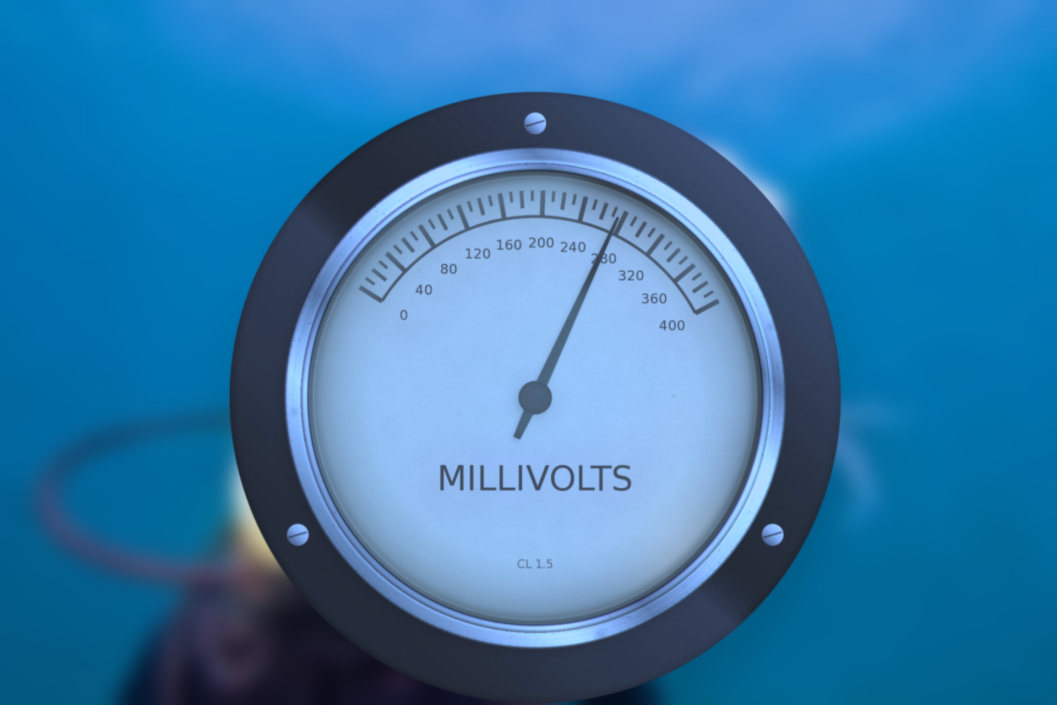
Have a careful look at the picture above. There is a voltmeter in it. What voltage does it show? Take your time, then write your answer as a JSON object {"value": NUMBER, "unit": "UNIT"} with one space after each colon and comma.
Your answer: {"value": 275, "unit": "mV"}
